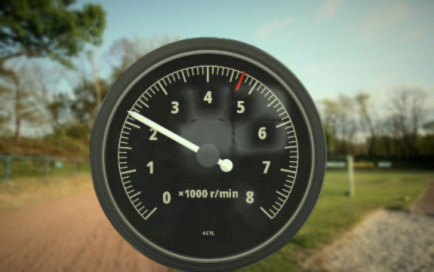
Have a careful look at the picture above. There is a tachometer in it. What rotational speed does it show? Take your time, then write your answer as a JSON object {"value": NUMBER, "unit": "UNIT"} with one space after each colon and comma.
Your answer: {"value": 2200, "unit": "rpm"}
